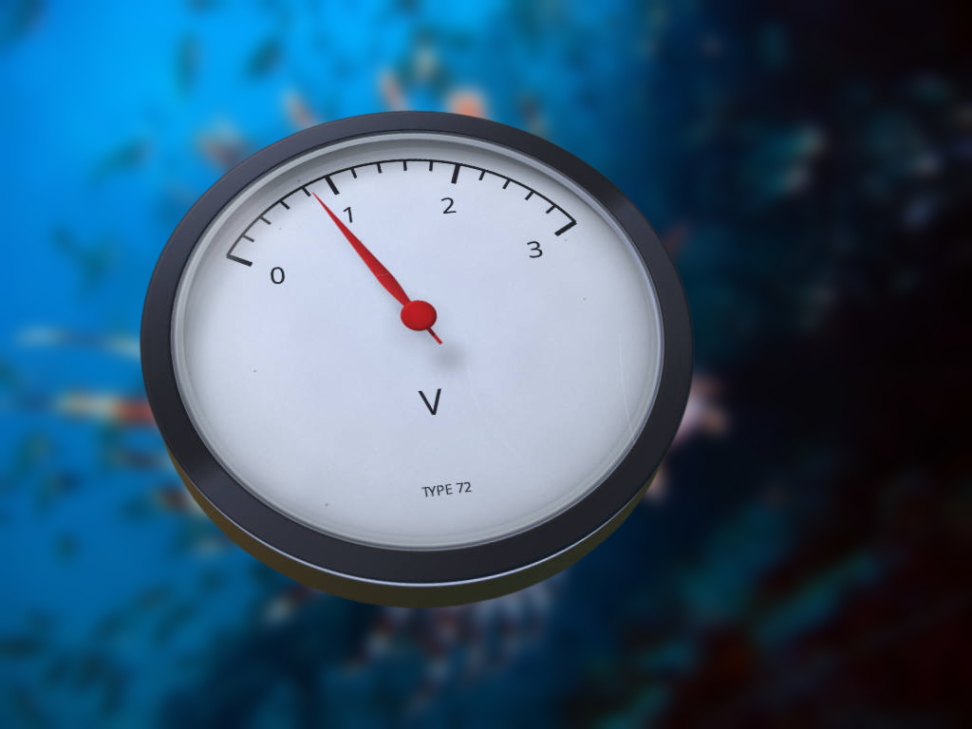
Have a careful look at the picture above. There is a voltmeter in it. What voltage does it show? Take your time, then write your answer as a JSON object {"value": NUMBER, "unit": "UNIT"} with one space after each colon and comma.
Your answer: {"value": 0.8, "unit": "V"}
